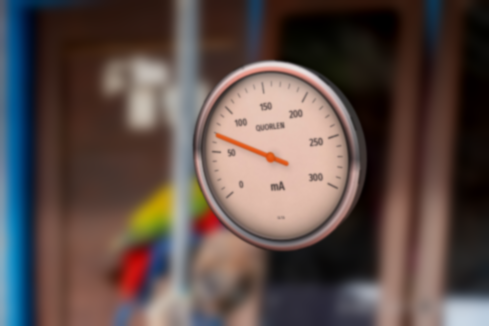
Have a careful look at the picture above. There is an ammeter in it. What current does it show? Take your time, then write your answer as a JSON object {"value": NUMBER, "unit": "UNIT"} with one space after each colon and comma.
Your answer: {"value": 70, "unit": "mA"}
